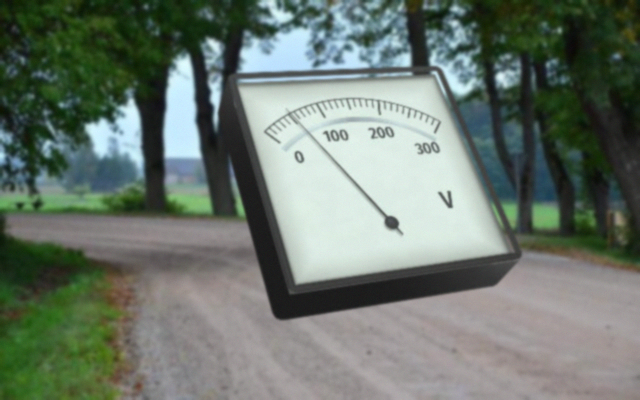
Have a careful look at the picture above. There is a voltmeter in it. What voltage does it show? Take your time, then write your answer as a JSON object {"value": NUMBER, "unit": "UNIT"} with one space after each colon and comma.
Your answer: {"value": 50, "unit": "V"}
